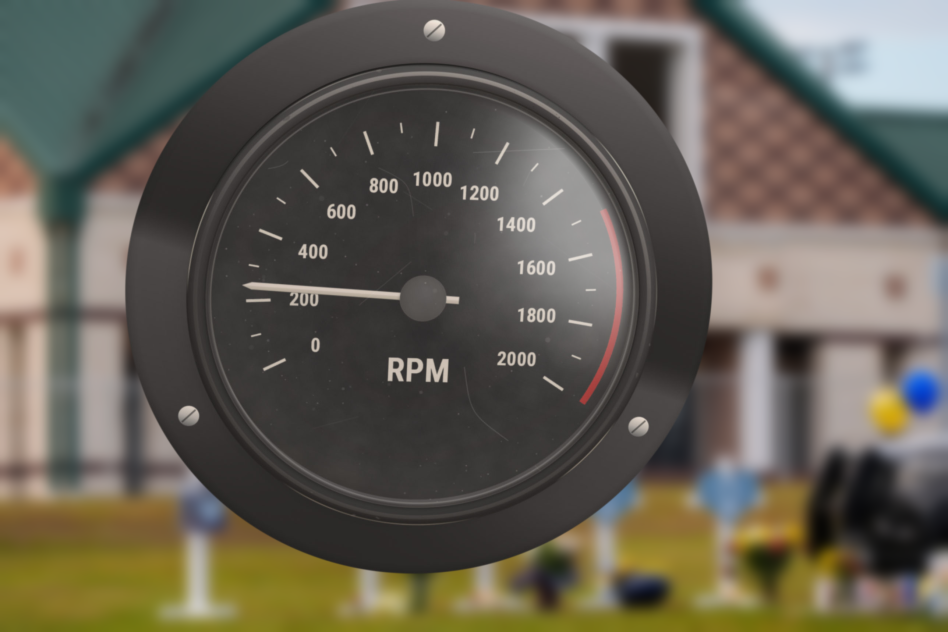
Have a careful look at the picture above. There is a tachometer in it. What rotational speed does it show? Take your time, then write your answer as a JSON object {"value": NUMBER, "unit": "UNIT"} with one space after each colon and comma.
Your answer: {"value": 250, "unit": "rpm"}
